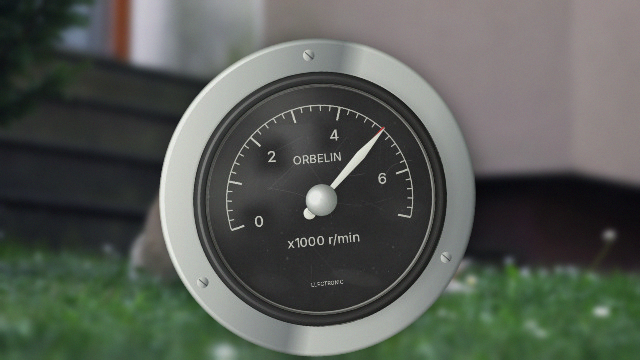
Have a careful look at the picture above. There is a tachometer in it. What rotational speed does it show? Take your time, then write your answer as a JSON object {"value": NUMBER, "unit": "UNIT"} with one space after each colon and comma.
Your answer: {"value": 5000, "unit": "rpm"}
